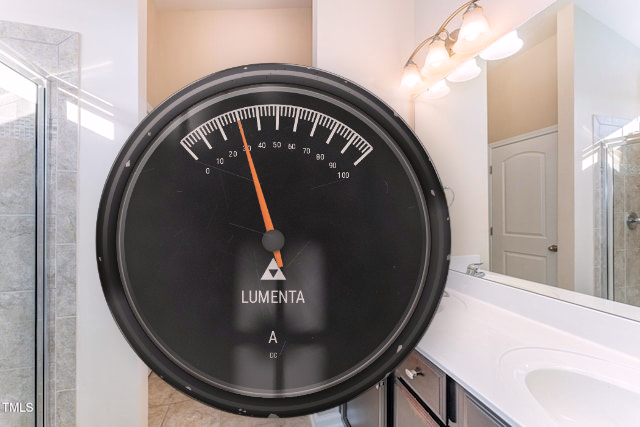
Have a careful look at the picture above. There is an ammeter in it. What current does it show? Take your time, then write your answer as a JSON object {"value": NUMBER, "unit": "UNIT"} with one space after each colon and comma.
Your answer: {"value": 30, "unit": "A"}
